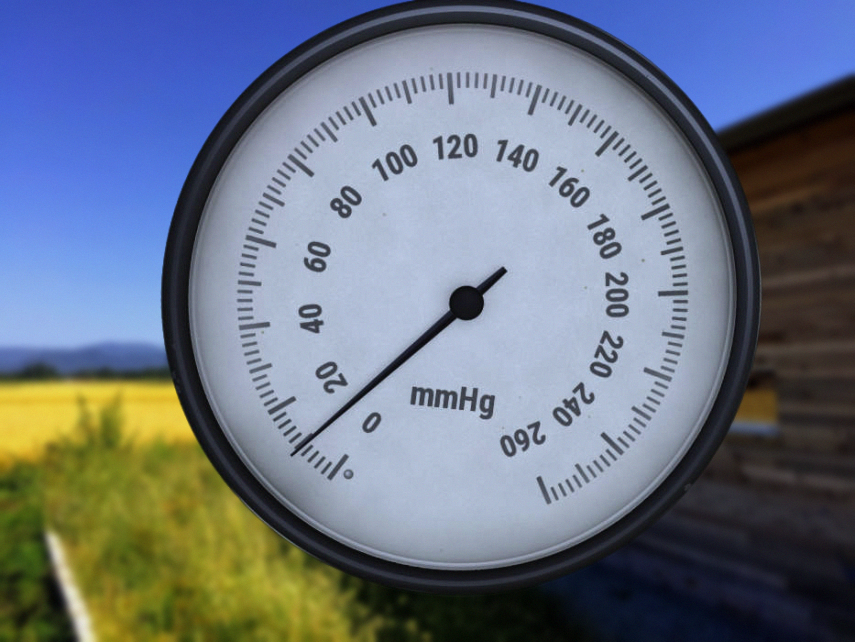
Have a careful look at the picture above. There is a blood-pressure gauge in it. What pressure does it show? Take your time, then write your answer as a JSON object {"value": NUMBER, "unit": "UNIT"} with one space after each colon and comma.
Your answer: {"value": 10, "unit": "mmHg"}
